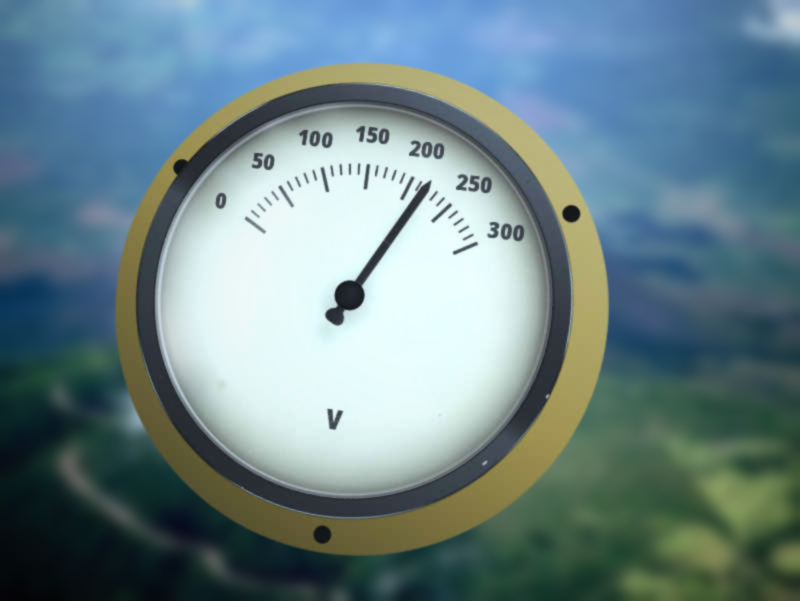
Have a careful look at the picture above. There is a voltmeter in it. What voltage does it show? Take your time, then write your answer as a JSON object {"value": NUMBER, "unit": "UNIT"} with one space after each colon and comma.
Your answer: {"value": 220, "unit": "V"}
